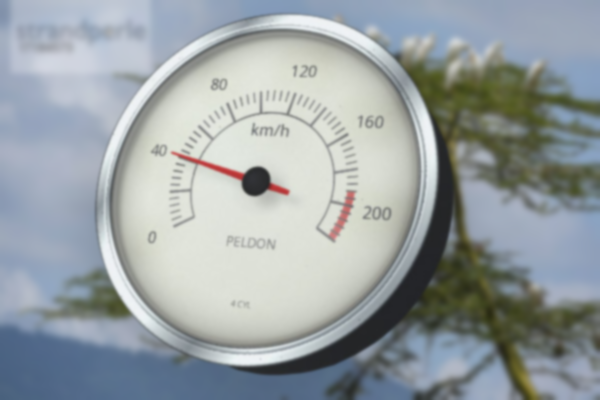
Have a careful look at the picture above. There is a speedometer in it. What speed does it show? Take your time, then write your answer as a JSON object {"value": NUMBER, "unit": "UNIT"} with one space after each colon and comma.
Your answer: {"value": 40, "unit": "km/h"}
